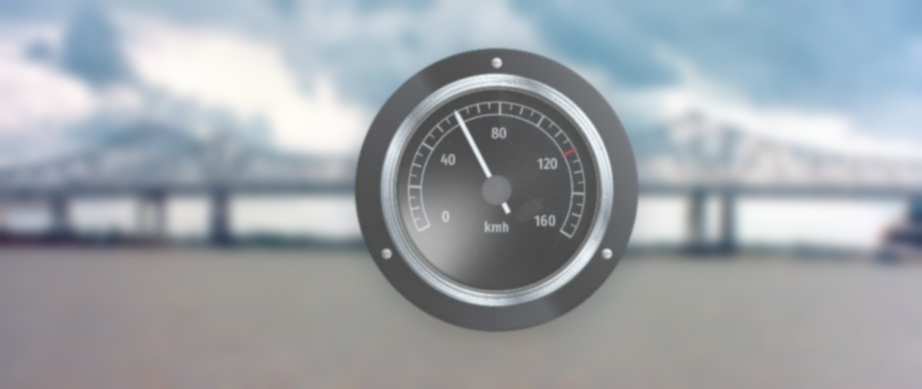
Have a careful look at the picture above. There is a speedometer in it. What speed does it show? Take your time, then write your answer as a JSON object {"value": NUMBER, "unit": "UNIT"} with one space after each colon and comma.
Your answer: {"value": 60, "unit": "km/h"}
